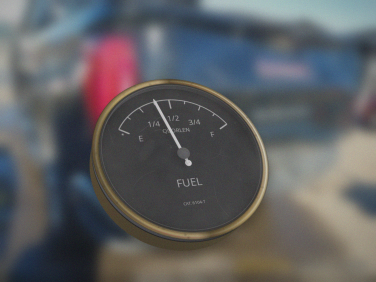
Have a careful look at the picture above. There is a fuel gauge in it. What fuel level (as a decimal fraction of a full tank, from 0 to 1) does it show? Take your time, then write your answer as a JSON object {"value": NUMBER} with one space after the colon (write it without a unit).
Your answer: {"value": 0.375}
